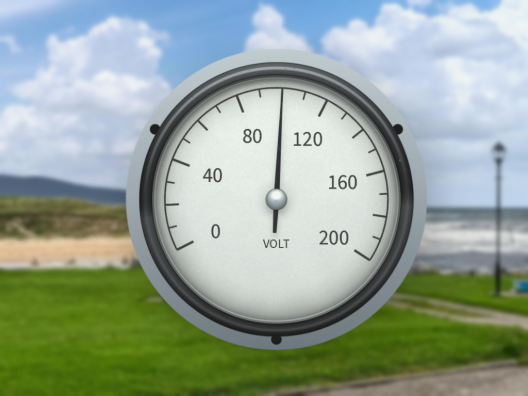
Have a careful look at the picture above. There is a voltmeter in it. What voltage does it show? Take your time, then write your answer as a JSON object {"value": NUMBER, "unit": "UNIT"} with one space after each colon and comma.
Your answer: {"value": 100, "unit": "V"}
